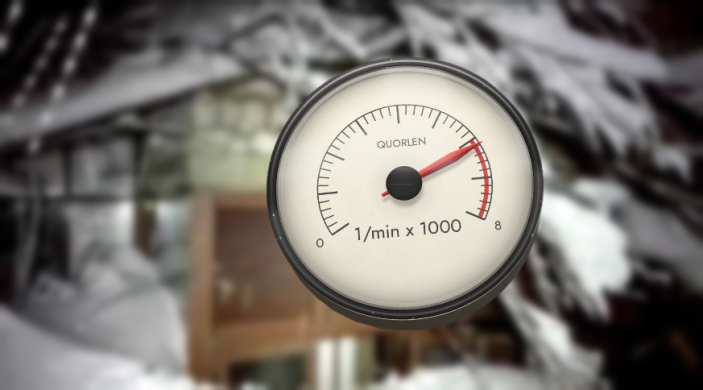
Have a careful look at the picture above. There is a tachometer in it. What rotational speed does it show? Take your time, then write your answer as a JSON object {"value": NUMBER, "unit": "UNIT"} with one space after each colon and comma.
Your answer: {"value": 6200, "unit": "rpm"}
